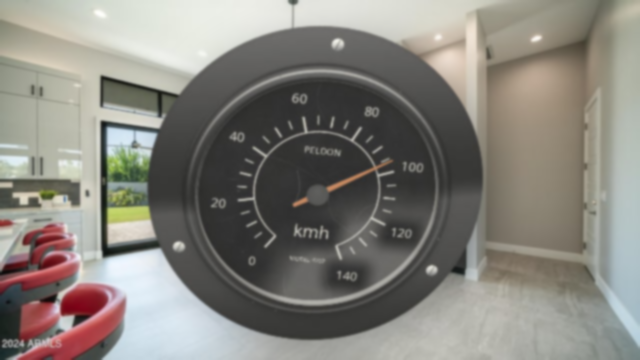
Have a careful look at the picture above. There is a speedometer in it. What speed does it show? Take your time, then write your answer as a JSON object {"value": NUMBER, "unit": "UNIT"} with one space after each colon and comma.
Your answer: {"value": 95, "unit": "km/h"}
